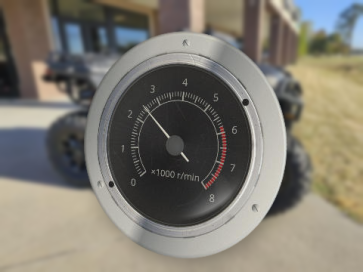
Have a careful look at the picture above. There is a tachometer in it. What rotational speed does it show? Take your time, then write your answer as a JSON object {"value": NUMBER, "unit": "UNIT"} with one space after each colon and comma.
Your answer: {"value": 2500, "unit": "rpm"}
